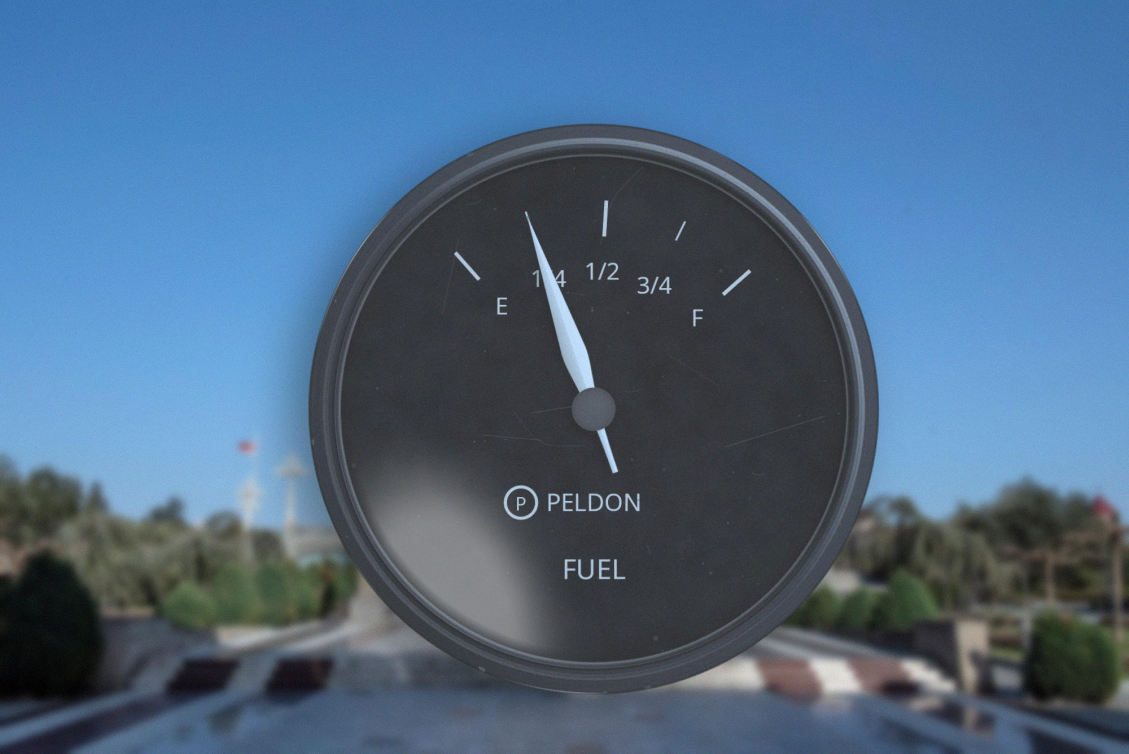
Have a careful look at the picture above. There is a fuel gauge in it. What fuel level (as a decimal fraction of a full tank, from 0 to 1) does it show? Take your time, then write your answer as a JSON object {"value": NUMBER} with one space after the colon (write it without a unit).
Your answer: {"value": 0.25}
